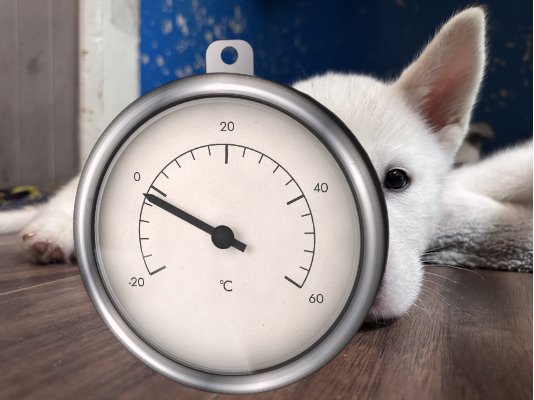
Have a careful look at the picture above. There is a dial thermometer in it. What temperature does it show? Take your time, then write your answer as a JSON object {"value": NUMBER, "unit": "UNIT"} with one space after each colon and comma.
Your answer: {"value": -2, "unit": "°C"}
